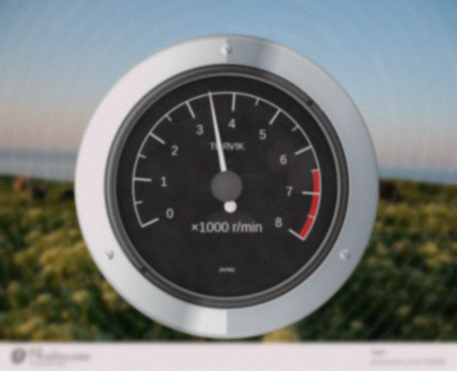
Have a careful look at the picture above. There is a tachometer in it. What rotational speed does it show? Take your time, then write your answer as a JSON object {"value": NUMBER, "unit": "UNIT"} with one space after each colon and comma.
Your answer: {"value": 3500, "unit": "rpm"}
